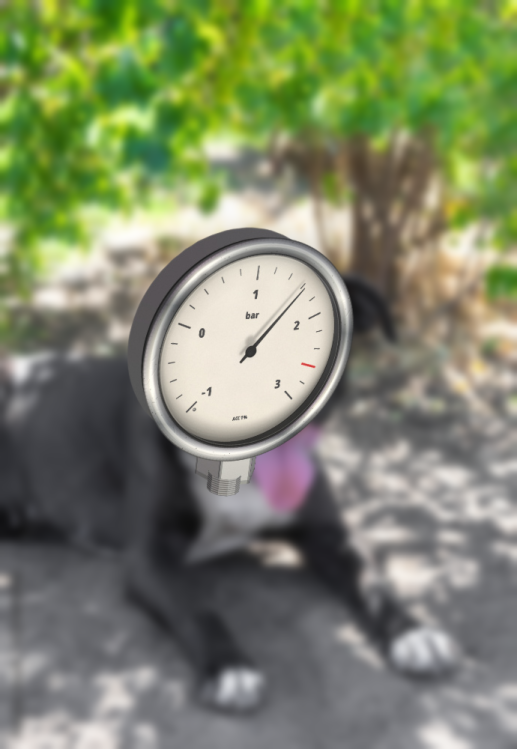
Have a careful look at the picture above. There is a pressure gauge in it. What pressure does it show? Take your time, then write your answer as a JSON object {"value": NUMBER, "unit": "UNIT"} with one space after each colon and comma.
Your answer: {"value": 1.6, "unit": "bar"}
